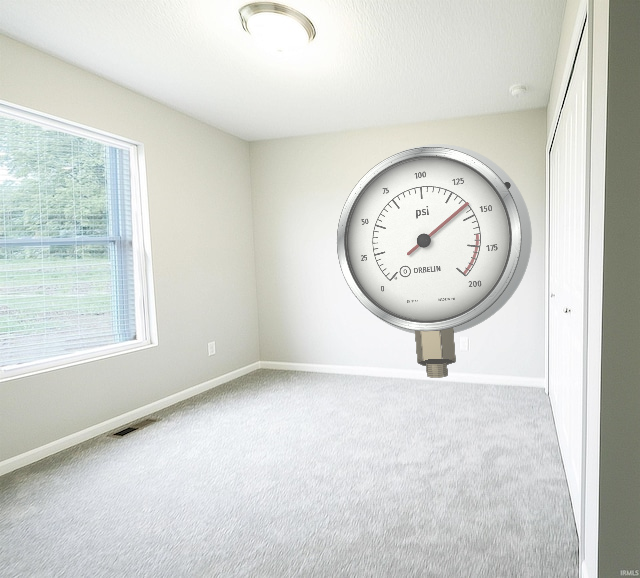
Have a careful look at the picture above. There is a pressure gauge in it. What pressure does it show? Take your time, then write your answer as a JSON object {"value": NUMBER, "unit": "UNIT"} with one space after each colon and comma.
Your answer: {"value": 140, "unit": "psi"}
